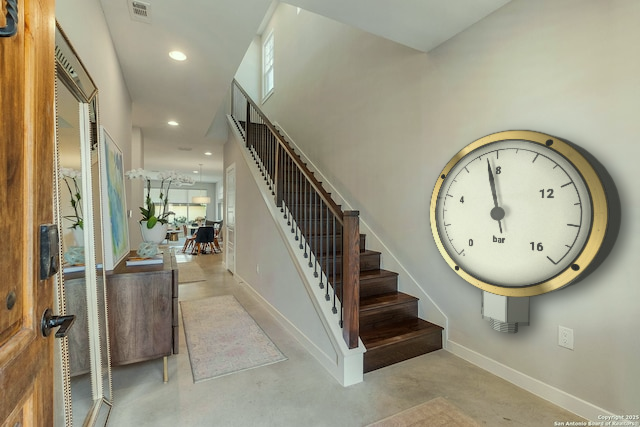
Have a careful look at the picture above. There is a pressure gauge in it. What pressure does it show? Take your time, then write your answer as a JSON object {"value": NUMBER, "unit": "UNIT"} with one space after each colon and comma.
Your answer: {"value": 7.5, "unit": "bar"}
